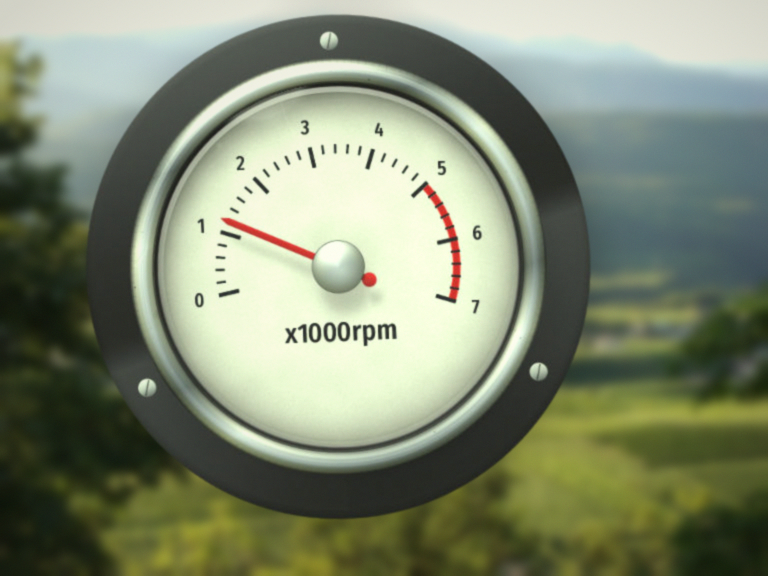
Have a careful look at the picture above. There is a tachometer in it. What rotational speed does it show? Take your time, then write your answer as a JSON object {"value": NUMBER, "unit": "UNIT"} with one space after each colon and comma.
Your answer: {"value": 1200, "unit": "rpm"}
